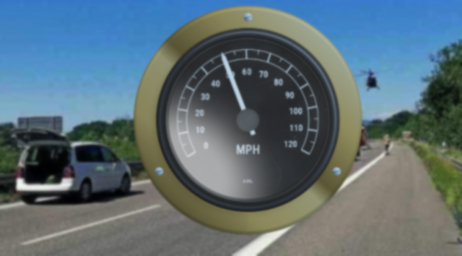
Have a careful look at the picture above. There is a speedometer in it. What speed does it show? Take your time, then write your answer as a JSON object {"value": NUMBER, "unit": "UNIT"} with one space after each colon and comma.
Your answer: {"value": 50, "unit": "mph"}
